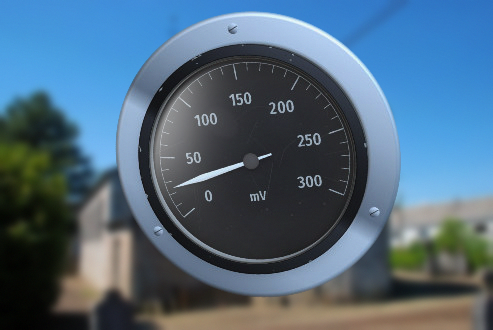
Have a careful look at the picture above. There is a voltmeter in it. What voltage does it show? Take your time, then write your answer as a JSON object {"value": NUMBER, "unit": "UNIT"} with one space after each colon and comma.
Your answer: {"value": 25, "unit": "mV"}
